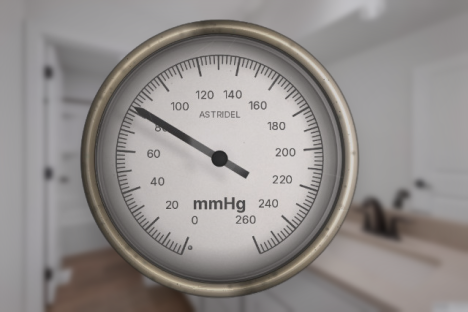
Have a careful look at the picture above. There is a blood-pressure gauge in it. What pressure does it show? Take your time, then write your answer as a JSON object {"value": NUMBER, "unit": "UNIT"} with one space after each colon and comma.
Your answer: {"value": 82, "unit": "mmHg"}
